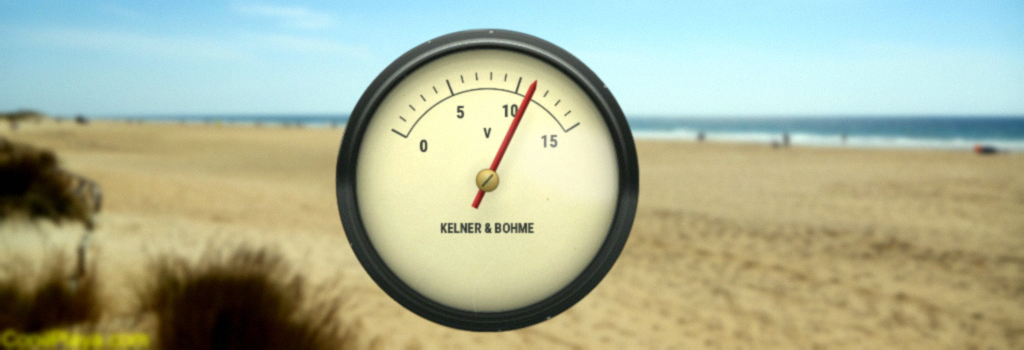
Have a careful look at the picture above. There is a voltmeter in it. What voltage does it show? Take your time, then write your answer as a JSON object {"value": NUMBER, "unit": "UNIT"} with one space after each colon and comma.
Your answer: {"value": 11, "unit": "V"}
